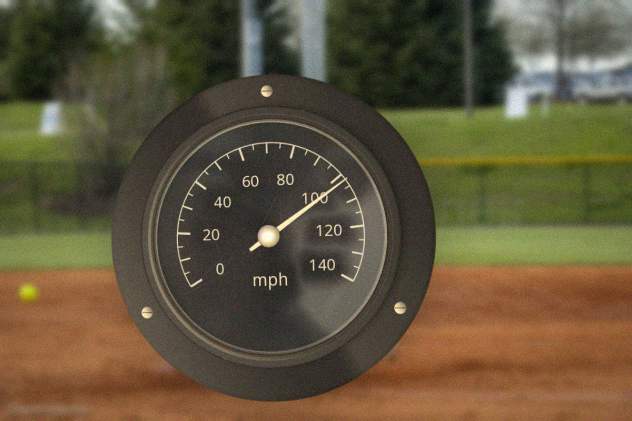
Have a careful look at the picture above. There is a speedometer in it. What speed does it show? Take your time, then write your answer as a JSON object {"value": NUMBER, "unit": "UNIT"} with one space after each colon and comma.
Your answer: {"value": 102.5, "unit": "mph"}
